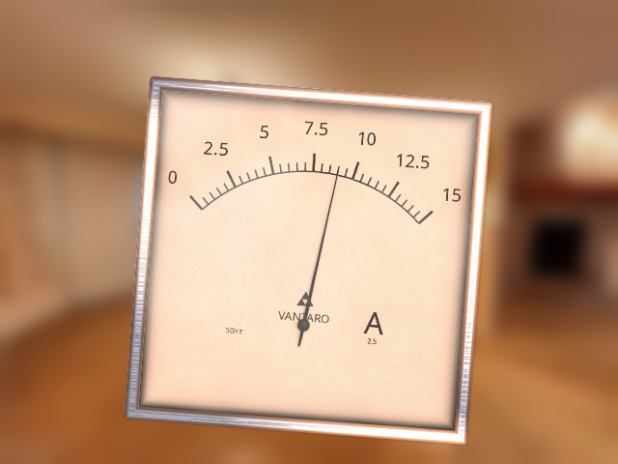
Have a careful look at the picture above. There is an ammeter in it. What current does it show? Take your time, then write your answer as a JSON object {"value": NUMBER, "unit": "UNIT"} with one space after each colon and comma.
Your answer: {"value": 9, "unit": "A"}
